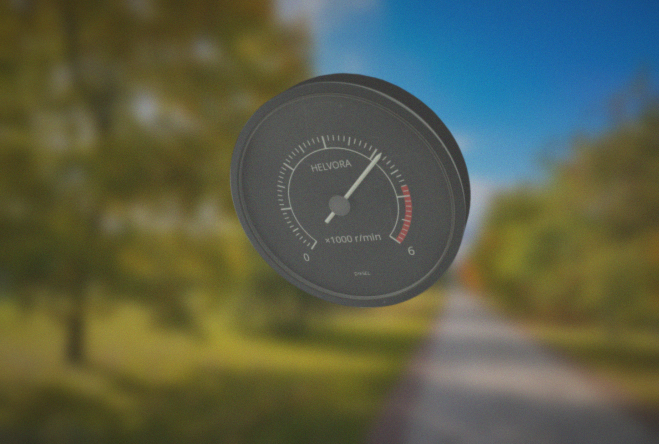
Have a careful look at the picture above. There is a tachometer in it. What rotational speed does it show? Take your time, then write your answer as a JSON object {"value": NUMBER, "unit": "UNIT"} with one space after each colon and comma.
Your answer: {"value": 4100, "unit": "rpm"}
